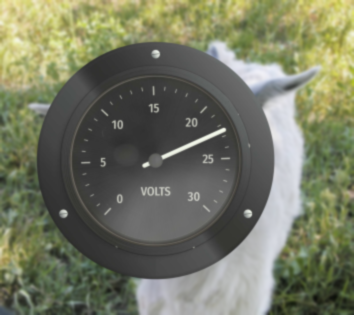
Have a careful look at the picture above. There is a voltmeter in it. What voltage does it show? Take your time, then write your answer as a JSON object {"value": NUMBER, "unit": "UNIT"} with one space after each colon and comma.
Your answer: {"value": 22.5, "unit": "V"}
